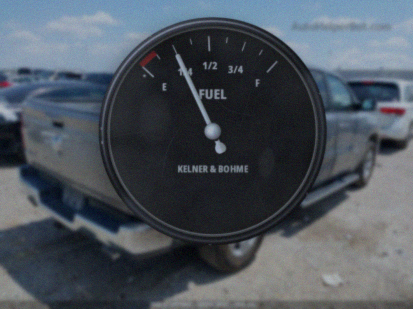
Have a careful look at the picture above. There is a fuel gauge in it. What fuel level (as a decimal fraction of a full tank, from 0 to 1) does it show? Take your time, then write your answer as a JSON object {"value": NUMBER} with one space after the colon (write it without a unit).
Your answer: {"value": 0.25}
